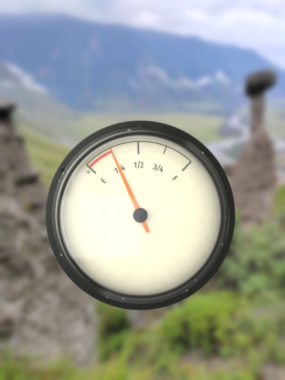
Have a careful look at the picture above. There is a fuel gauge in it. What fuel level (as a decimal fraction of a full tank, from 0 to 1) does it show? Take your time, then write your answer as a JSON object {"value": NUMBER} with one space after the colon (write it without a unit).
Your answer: {"value": 0.25}
